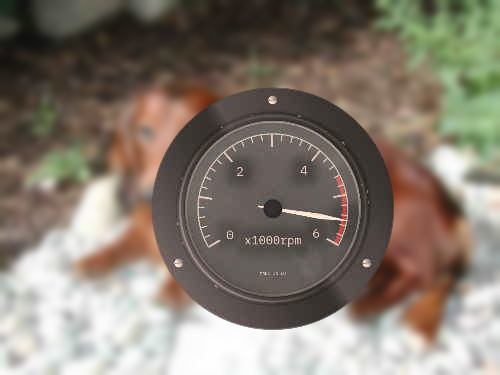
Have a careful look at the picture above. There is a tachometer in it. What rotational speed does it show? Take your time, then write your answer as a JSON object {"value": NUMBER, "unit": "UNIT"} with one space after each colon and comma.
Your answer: {"value": 5500, "unit": "rpm"}
